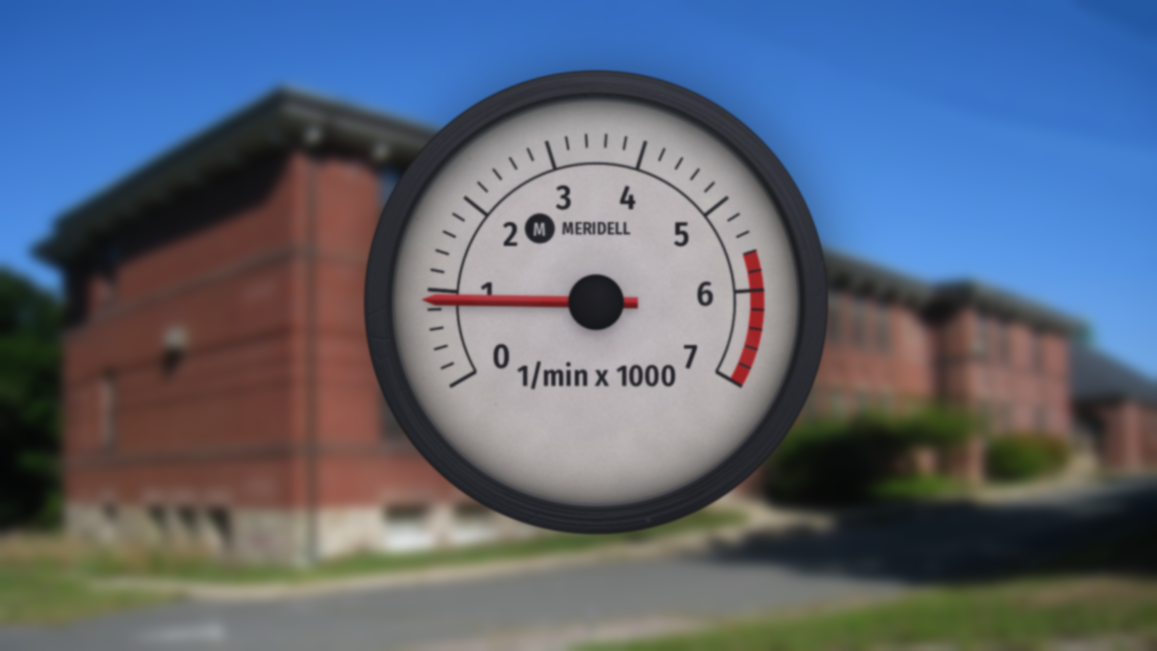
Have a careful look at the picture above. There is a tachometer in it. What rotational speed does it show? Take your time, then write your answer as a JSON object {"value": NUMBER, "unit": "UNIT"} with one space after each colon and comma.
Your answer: {"value": 900, "unit": "rpm"}
